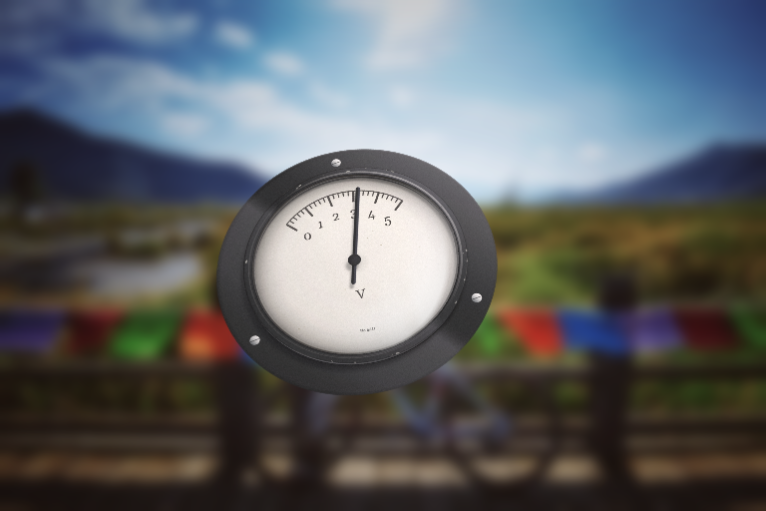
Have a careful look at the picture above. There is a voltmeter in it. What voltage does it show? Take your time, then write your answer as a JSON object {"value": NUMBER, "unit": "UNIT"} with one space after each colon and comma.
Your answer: {"value": 3.2, "unit": "V"}
